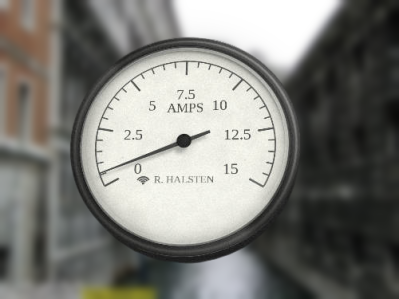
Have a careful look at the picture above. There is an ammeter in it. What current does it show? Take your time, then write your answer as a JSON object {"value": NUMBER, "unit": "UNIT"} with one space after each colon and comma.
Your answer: {"value": 0.5, "unit": "A"}
